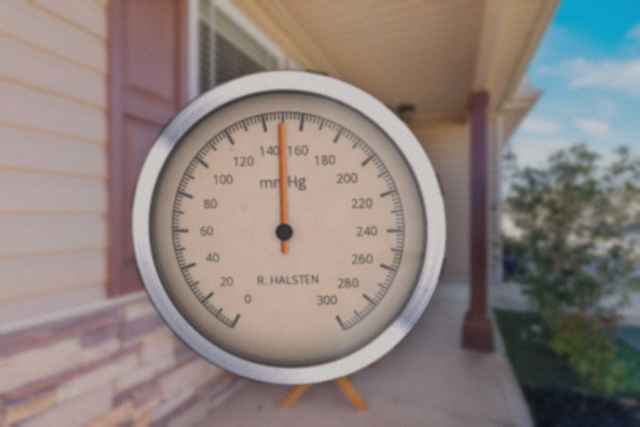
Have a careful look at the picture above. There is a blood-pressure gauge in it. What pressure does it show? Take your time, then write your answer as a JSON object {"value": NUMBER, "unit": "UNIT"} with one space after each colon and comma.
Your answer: {"value": 150, "unit": "mmHg"}
